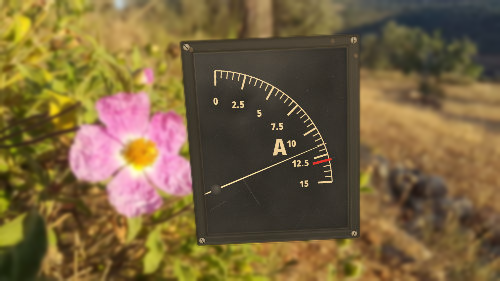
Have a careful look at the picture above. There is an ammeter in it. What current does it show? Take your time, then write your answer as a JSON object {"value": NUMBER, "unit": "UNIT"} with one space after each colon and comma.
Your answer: {"value": 11.5, "unit": "A"}
